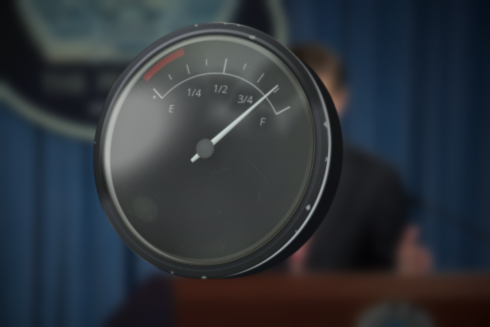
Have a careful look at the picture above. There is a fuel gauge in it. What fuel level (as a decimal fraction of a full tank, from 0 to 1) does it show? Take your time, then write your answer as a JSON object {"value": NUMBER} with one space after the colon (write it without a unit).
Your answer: {"value": 0.875}
